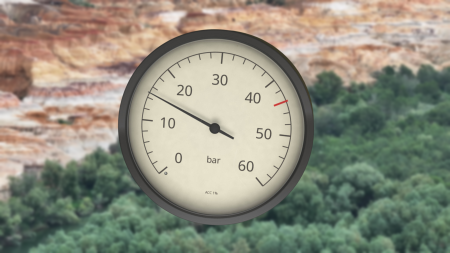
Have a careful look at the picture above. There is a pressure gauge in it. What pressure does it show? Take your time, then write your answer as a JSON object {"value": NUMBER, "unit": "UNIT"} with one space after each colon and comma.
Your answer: {"value": 15, "unit": "bar"}
